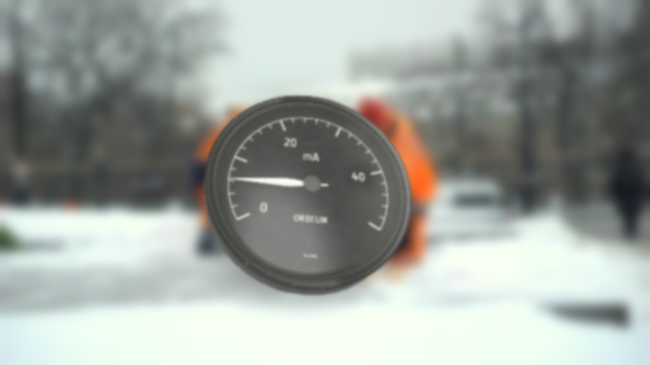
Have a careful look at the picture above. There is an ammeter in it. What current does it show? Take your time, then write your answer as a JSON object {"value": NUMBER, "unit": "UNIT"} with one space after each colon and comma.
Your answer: {"value": 6, "unit": "mA"}
